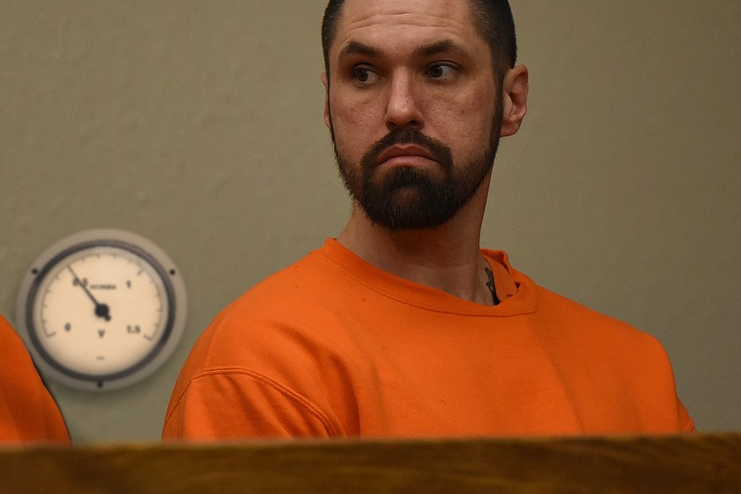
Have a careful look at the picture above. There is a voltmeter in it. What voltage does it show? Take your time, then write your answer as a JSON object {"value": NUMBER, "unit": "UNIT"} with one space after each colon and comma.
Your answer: {"value": 0.5, "unit": "V"}
